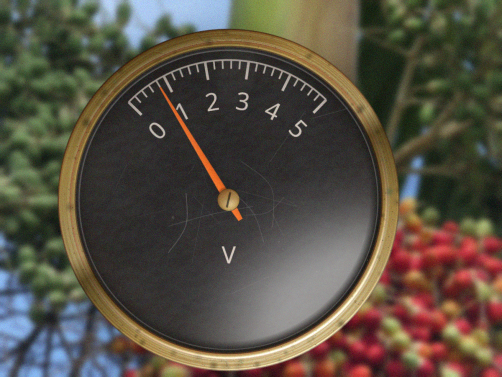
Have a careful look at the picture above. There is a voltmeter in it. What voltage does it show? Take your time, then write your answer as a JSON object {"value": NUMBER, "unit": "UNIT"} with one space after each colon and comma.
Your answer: {"value": 0.8, "unit": "V"}
